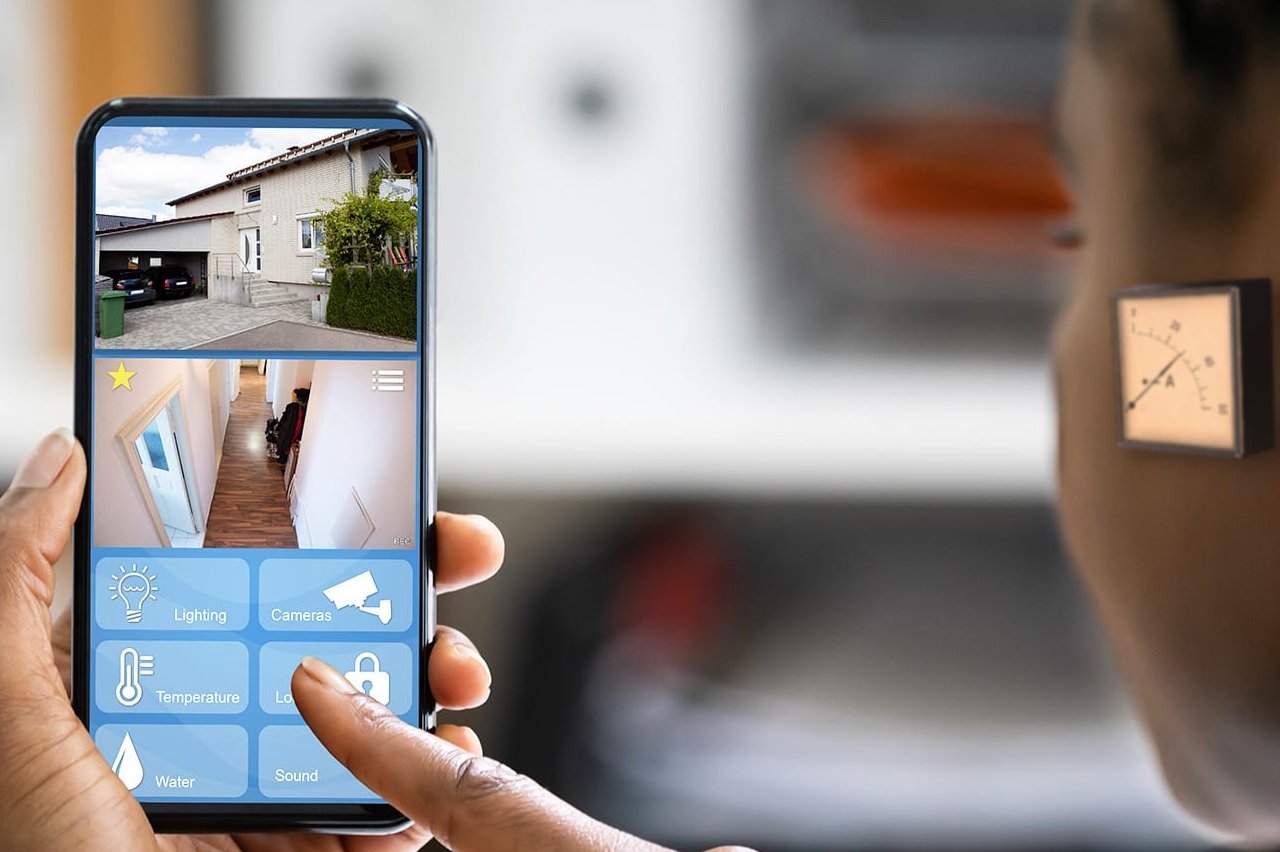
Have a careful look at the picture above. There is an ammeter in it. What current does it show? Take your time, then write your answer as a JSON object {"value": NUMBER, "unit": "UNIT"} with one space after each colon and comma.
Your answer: {"value": 30, "unit": "A"}
